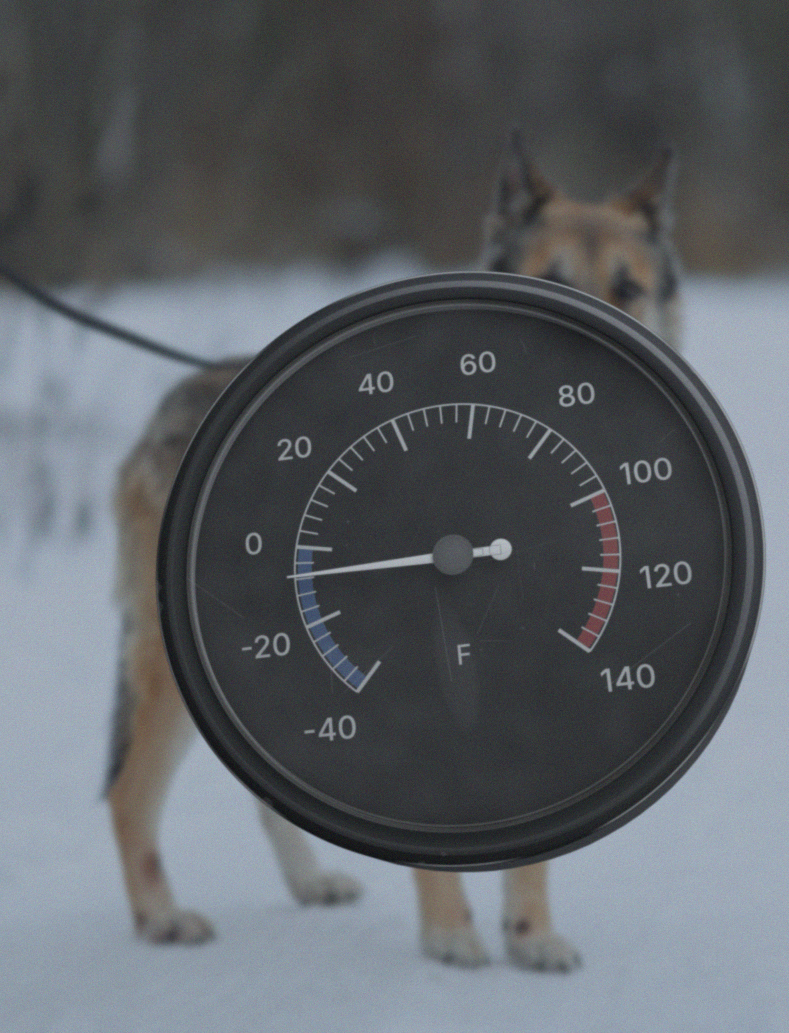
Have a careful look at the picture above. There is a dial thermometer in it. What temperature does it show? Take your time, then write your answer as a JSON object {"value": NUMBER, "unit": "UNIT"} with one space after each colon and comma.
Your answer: {"value": -8, "unit": "°F"}
